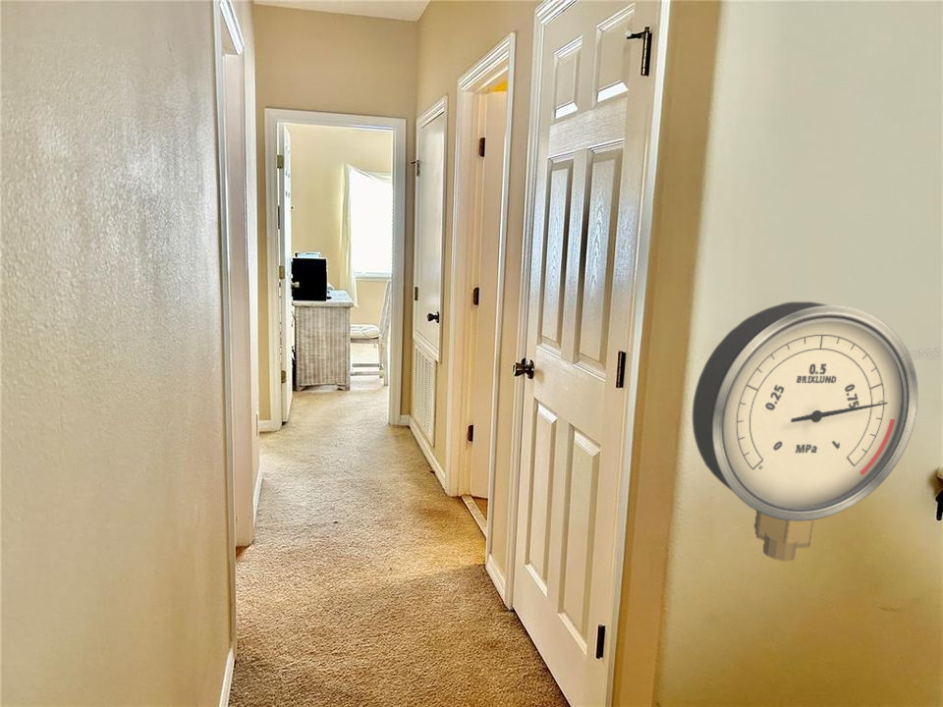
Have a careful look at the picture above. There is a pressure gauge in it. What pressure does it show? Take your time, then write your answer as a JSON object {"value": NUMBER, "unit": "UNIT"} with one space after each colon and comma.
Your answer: {"value": 0.8, "unit": "MPa"}
